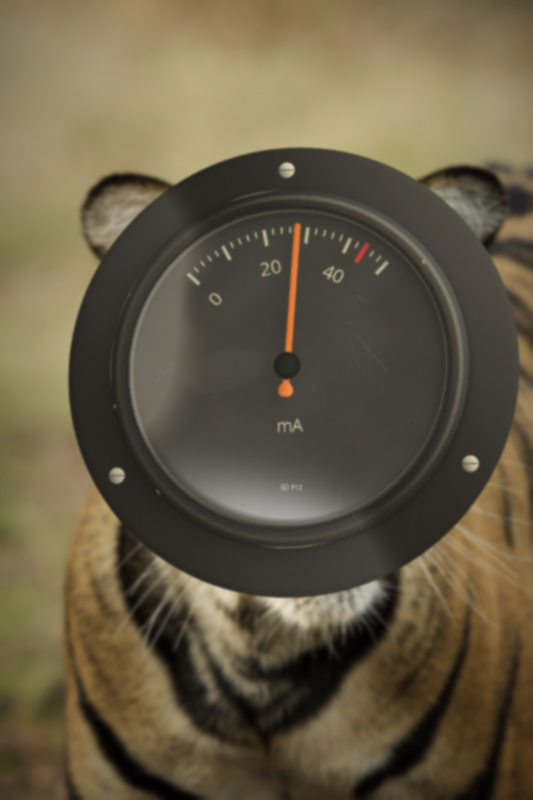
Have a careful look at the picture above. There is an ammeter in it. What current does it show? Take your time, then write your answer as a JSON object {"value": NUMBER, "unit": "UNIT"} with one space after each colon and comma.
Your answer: {"value": 28, "unit": "mA"}
